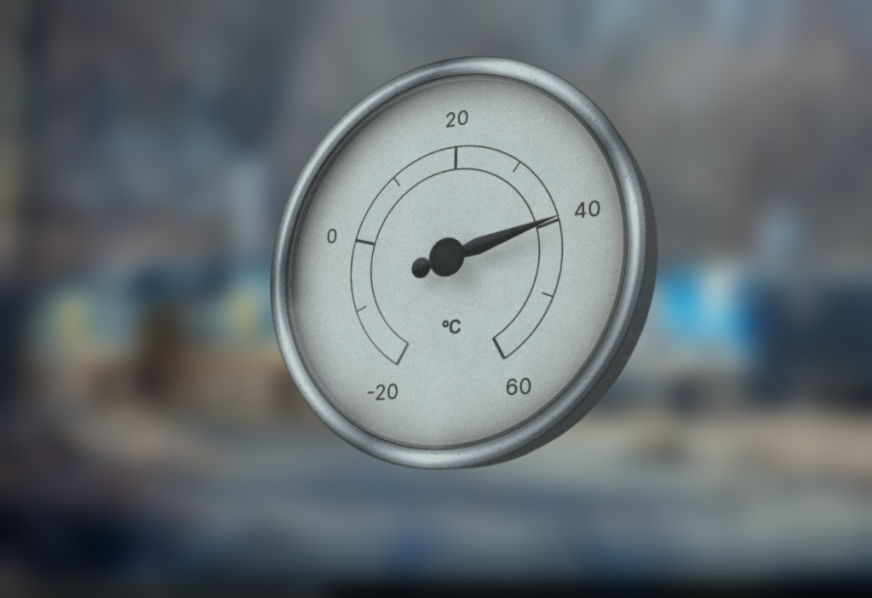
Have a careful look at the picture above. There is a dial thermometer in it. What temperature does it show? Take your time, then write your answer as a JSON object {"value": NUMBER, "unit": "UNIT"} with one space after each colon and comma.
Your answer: {"value": 40, "unit": "°C"}
